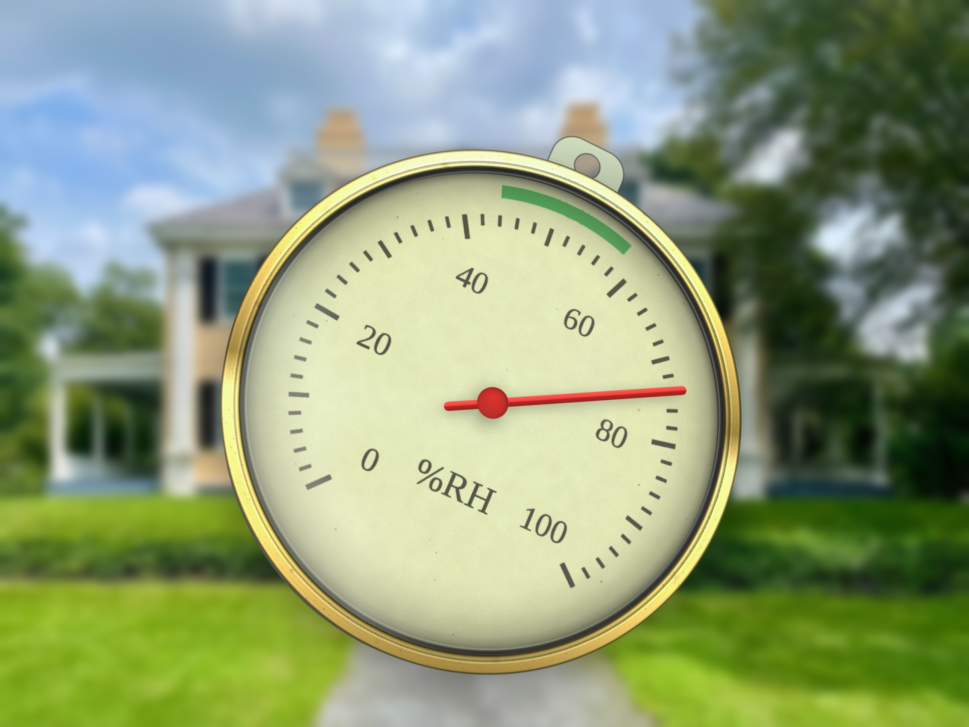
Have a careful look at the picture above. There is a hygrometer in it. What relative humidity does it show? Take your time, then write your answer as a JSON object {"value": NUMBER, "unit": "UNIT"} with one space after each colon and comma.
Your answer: {"value": 74, "unit": "%"}
